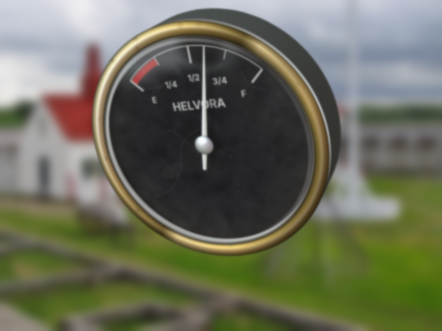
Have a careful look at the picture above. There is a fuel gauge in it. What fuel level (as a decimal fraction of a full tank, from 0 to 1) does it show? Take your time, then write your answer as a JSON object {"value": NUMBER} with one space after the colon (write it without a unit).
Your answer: {"value": 0.625}
